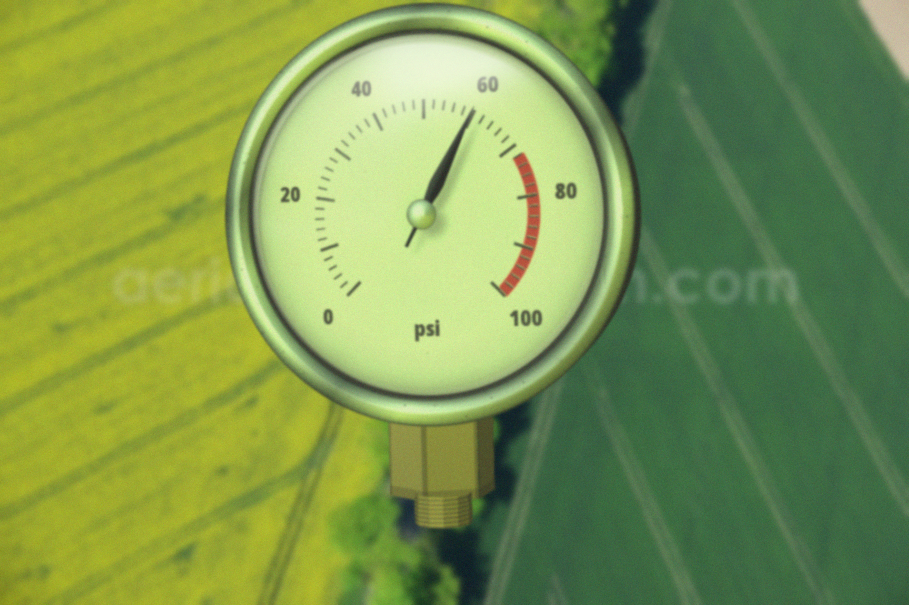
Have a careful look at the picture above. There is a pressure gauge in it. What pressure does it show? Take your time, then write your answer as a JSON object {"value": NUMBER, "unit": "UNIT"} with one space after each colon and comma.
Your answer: {"value": 60, "unit": "psi"}
